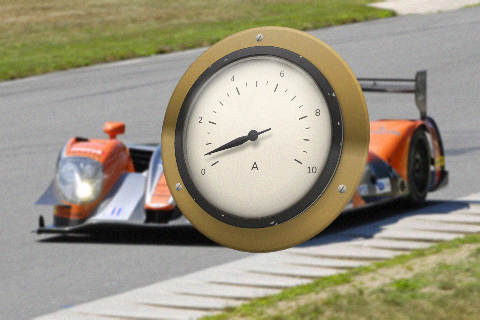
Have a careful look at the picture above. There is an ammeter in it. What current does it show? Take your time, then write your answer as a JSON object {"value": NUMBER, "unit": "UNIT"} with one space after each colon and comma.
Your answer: {"value": 0.5, "unit": "A"}
